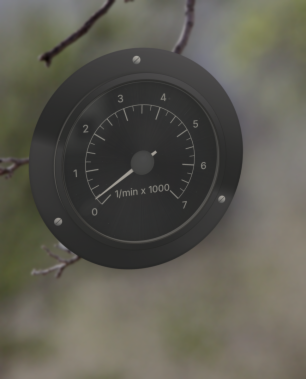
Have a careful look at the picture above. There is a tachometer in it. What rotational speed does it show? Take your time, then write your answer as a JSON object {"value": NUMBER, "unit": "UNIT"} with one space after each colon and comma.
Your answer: {"value": 250, "unit": "rpm"}
